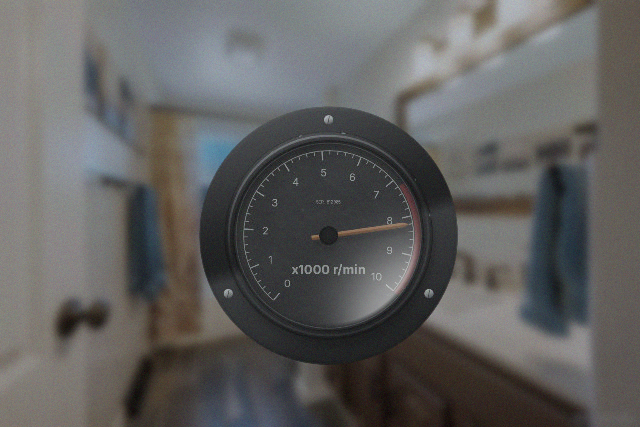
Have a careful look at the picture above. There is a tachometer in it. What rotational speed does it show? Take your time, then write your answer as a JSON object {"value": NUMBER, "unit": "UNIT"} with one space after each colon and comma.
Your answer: {"value": 8200, "unit": "rpm"}
